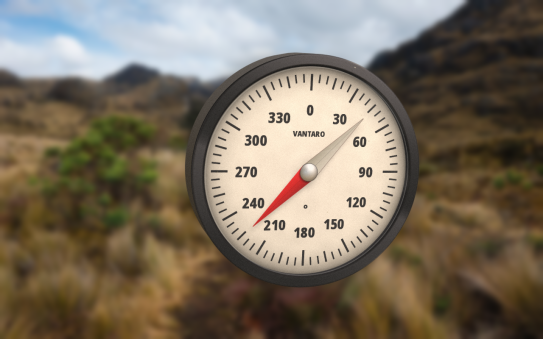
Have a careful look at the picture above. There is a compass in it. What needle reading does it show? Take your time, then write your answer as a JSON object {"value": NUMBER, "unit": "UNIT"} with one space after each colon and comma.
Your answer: {"value": 225, "unit": "°"}
